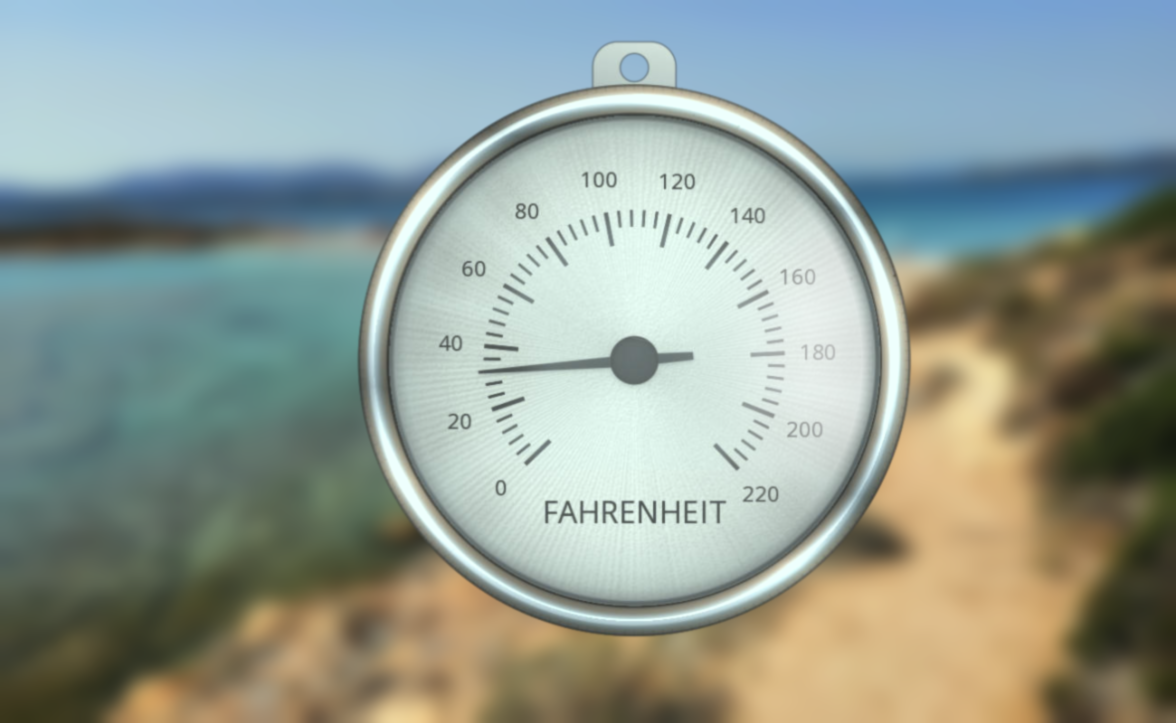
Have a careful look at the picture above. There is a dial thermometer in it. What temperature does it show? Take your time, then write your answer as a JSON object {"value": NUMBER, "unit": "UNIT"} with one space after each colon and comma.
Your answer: {"value": 32, "unit": "°F"}
